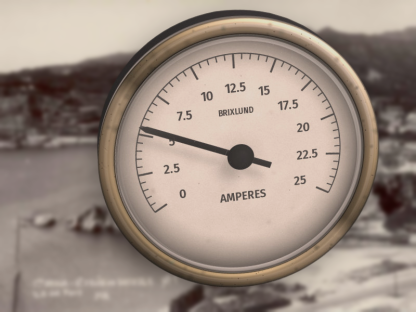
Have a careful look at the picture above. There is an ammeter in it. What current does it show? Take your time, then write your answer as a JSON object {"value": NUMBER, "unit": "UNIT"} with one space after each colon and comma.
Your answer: {"value": 5.5, "unit": "A"}
